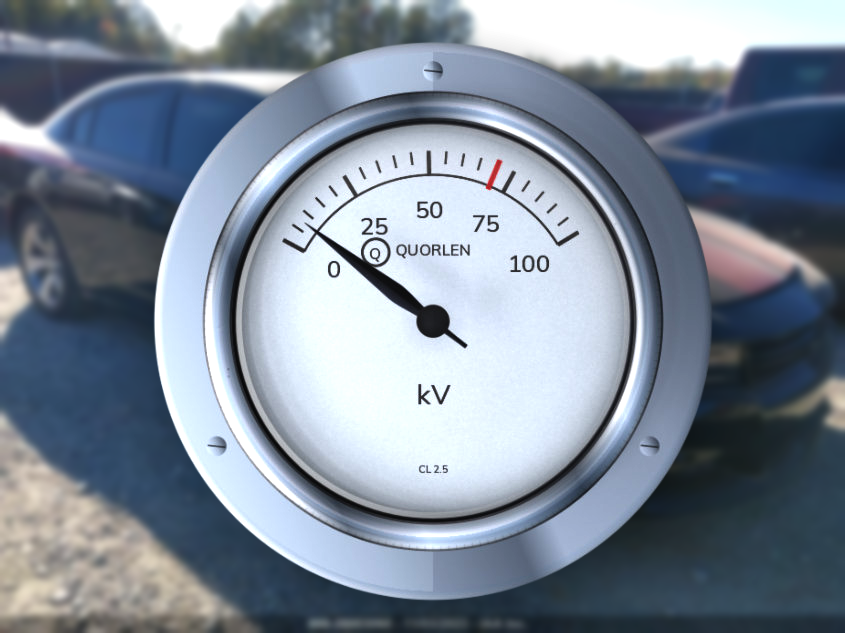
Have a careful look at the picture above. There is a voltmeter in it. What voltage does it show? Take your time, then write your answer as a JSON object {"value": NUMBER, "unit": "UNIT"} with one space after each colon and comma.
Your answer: {"value": 7.5, "unit": "kV"}
